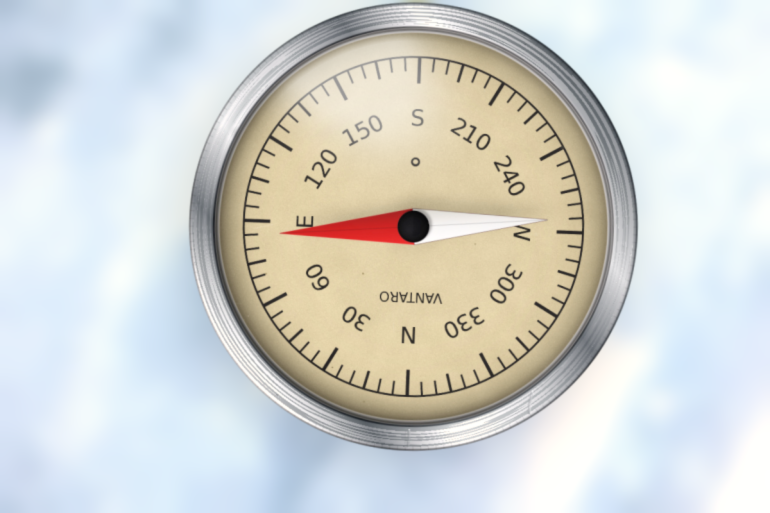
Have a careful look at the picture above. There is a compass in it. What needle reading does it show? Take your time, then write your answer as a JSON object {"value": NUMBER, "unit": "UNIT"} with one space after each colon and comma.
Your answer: {"value": 85, "unit": "°"}
